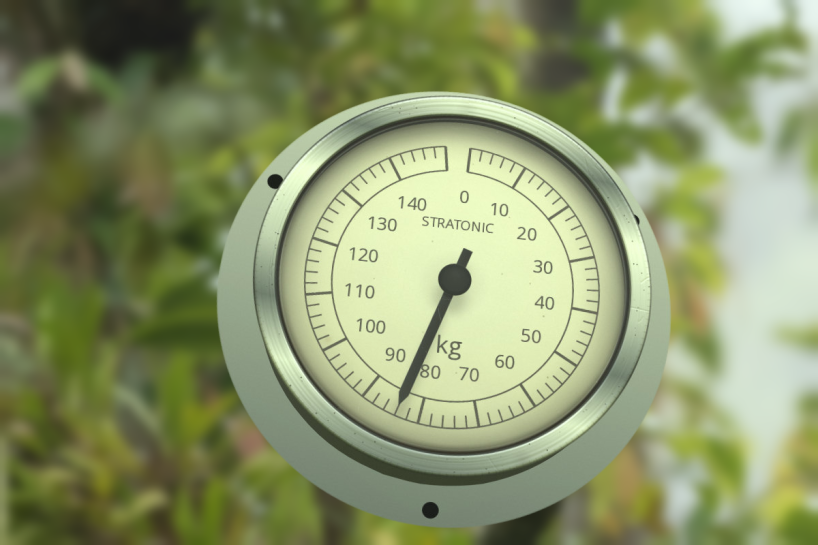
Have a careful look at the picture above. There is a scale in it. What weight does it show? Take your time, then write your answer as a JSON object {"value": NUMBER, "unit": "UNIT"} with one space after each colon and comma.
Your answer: {"value": 84, "unit": "kg"}
